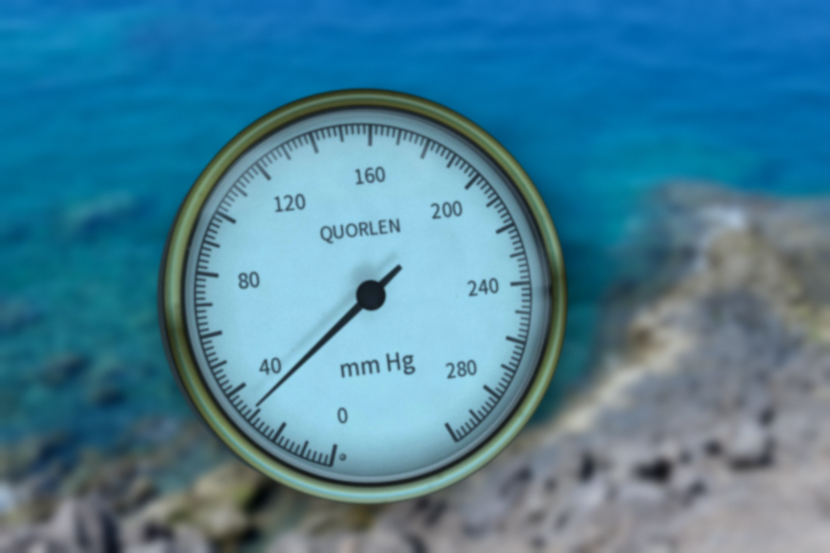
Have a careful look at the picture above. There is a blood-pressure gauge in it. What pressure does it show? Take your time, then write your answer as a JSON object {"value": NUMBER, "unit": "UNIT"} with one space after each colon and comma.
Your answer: {"value": 32, "unit": "mmHg"}
